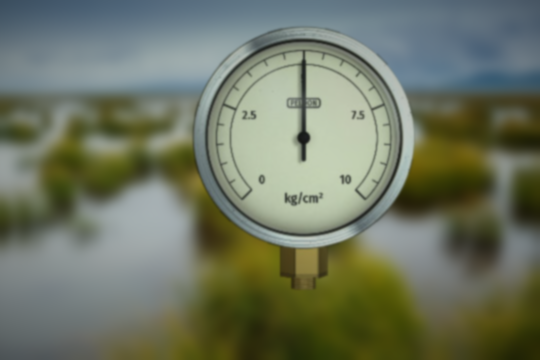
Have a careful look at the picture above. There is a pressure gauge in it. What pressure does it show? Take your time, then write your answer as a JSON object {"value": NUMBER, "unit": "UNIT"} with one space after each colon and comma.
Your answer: {"value": 5, "unit": "kg/cm²"}
